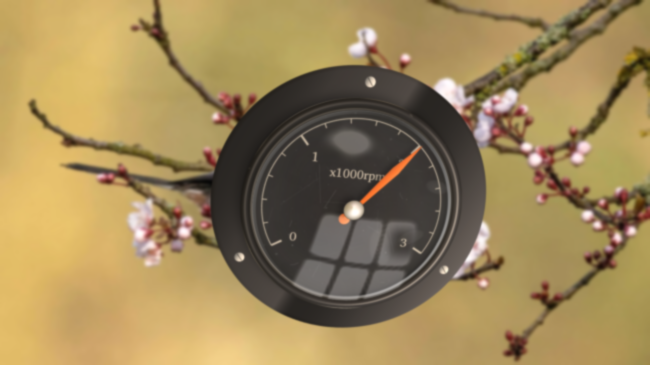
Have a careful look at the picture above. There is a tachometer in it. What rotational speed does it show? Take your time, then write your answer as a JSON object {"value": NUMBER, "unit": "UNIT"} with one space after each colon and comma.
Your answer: {"value": 2000, "unit": "rpm"}
